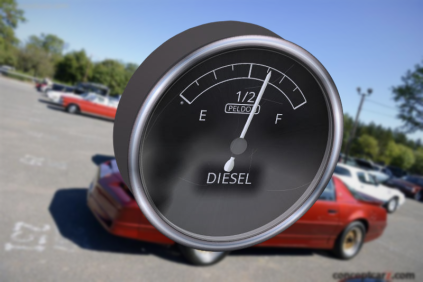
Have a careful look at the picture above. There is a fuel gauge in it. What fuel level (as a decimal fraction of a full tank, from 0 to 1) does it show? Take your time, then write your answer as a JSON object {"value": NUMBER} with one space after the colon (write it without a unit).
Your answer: {"value": 0.625}
